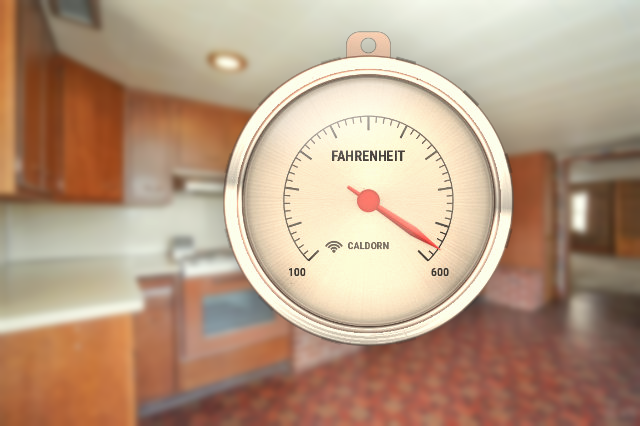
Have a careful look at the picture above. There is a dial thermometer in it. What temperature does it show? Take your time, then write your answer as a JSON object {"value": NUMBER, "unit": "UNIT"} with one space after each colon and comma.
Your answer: {"value": 580, "unit": "°F"}
